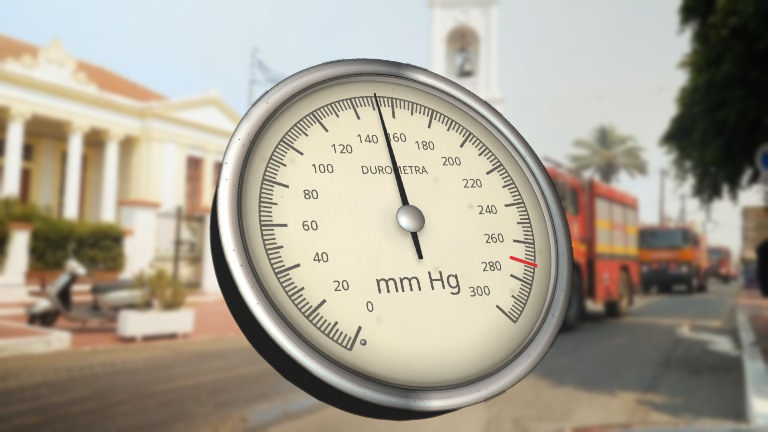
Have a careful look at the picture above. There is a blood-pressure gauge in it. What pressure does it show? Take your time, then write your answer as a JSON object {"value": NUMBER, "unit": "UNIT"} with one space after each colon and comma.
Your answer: {"value": 150, "unit": "mmHg"}
